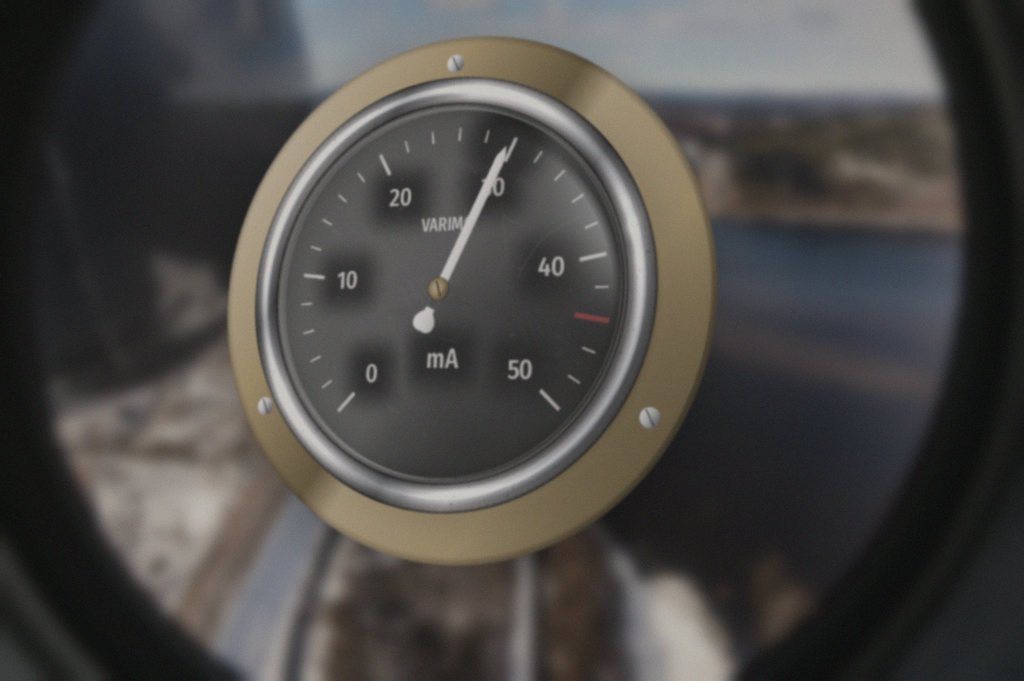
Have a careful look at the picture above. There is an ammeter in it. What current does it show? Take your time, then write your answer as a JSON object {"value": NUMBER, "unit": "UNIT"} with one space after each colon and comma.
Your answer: {"value": 30, "unit": "mA"}
